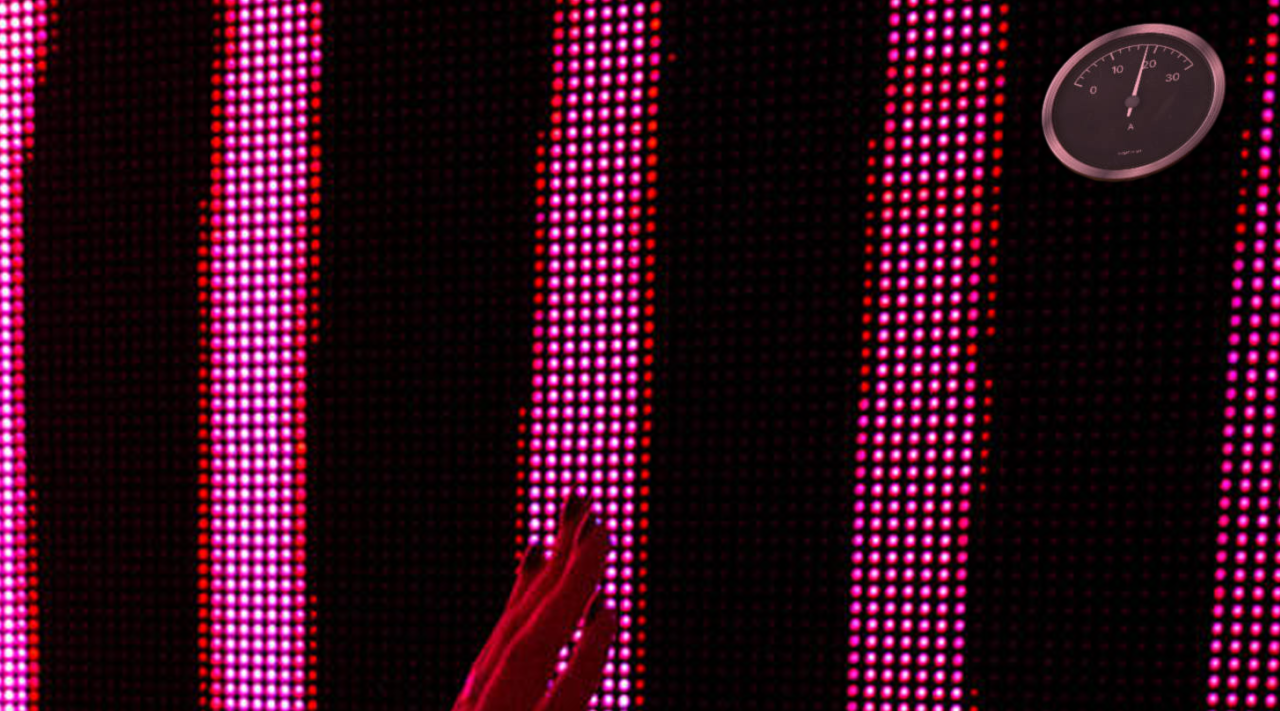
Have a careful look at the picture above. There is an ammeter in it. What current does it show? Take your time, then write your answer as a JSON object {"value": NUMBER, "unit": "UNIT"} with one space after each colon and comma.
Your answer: {"value": 18, "unit": "A"}
